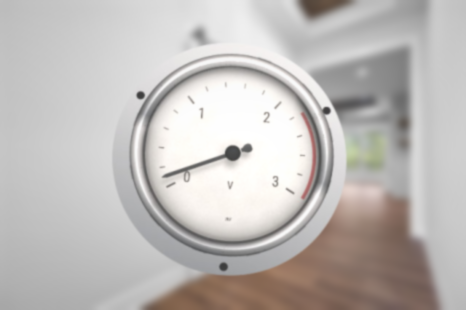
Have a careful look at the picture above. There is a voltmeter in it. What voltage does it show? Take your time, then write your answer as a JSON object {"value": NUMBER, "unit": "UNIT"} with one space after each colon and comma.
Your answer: {"value": 0.1, "unit": "V"}
